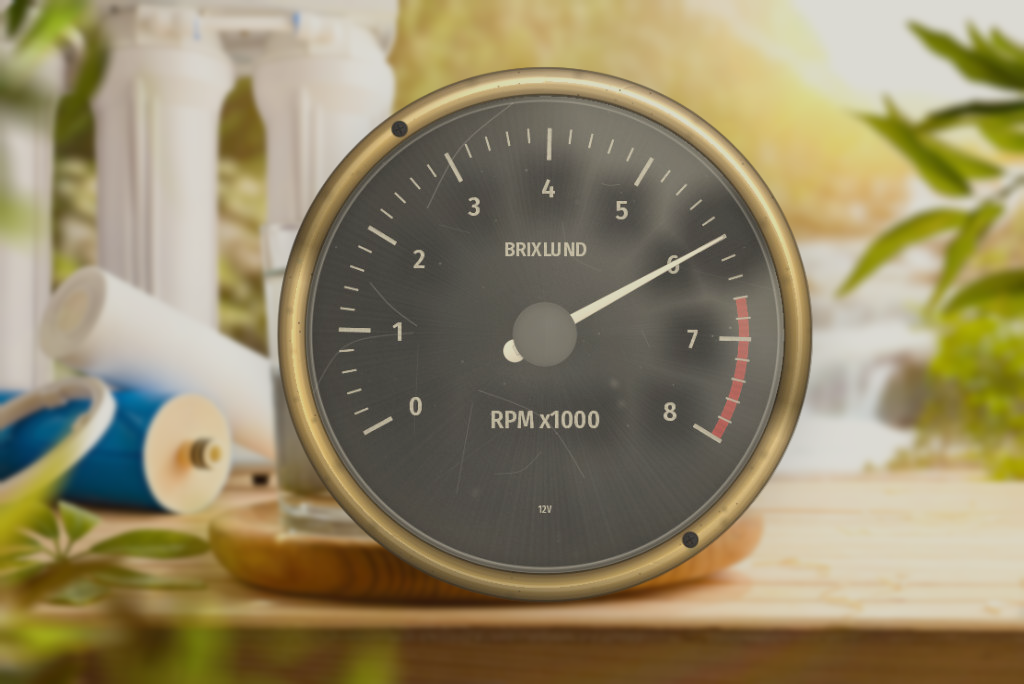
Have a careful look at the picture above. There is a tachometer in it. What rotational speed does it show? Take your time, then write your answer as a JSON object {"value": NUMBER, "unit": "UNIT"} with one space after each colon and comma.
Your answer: {"value": 6000, "unit": "rpm"}
